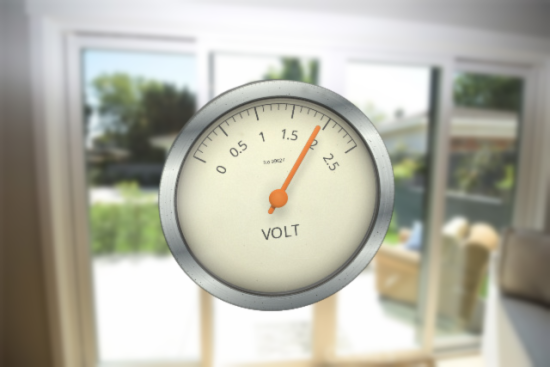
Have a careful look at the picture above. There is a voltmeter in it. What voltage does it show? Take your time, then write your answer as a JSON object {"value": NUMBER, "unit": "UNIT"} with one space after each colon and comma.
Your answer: {"value": 1.9, "unit": "V"}
